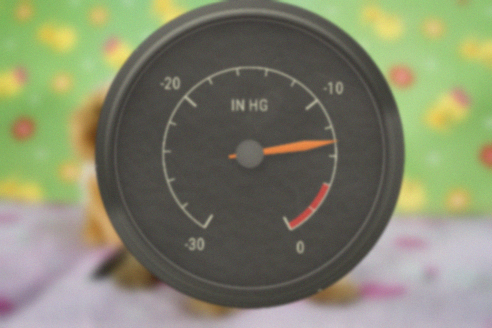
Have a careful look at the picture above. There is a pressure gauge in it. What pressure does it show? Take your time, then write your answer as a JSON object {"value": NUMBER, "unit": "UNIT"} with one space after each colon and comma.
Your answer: {"value": -7, "unit": "inHg"}
